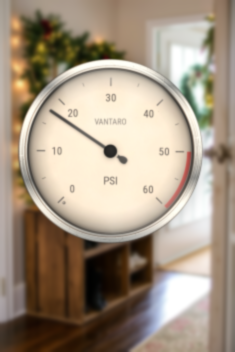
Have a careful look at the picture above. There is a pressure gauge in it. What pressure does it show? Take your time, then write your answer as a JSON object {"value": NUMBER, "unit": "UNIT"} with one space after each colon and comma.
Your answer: {"value": 17.5, "unit": "psi"}
